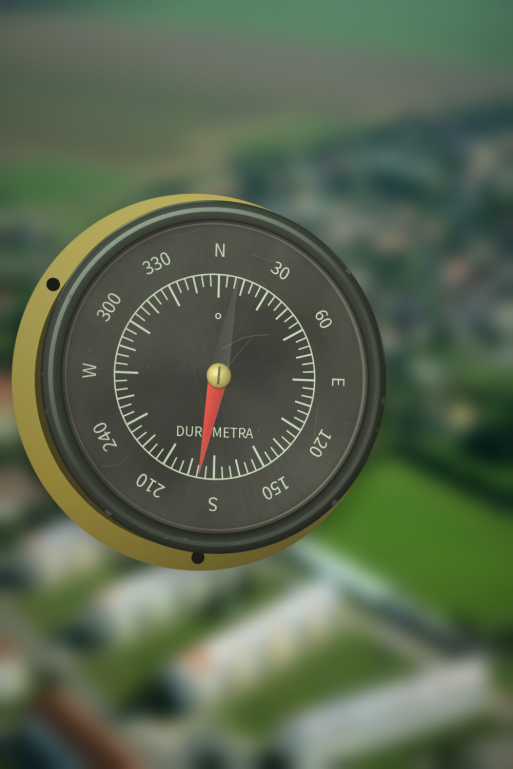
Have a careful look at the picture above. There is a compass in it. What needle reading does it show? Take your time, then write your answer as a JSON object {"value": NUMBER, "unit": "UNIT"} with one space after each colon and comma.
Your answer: {"value": 190, "unit": "°"}
